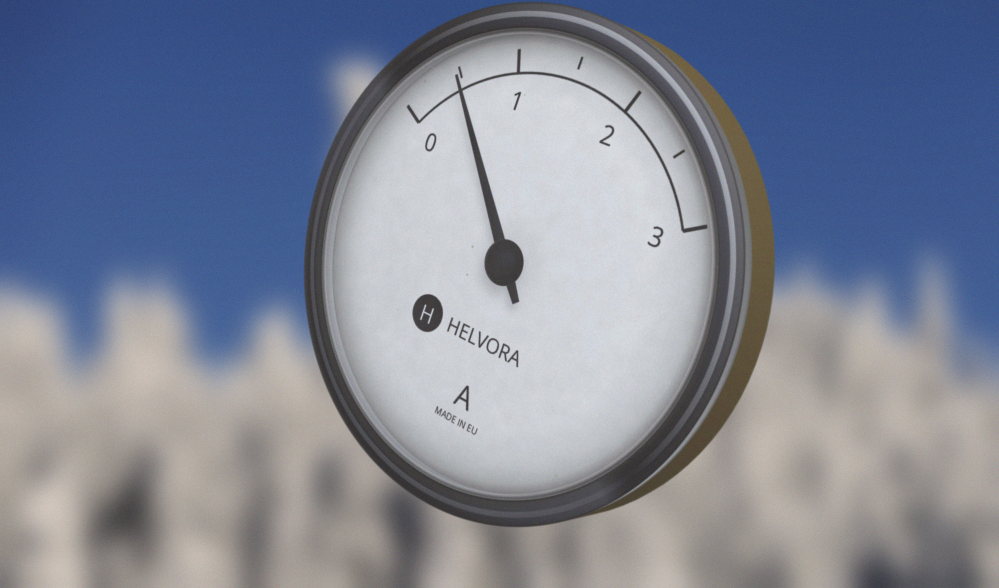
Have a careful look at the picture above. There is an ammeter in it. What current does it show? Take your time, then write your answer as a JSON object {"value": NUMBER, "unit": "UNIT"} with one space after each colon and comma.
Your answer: {"value": 0.5, "unit": "A"}
